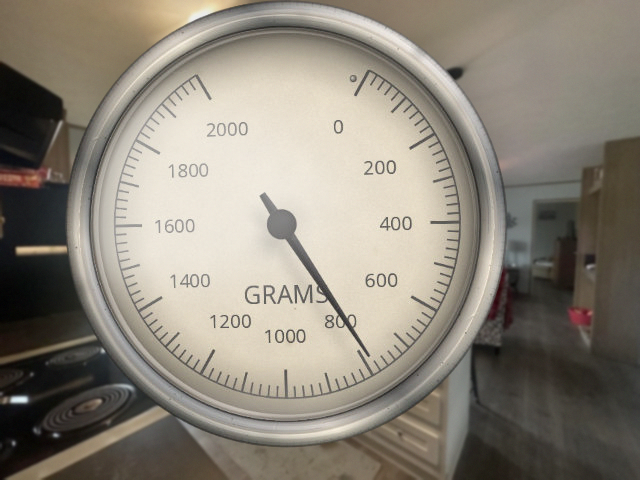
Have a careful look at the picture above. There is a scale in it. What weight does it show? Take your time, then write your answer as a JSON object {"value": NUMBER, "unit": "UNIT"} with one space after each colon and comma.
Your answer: {"value": 780, "unit": "g"}
